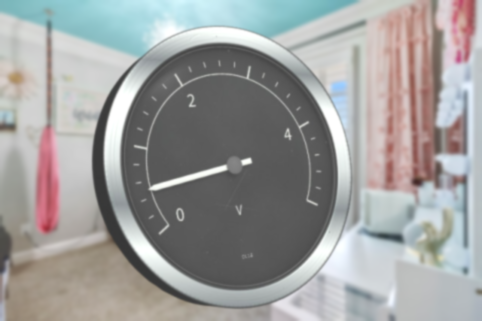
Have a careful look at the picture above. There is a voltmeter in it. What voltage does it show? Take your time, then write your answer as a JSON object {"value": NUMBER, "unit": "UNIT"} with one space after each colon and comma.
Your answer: {"value": 0.5, "unit": "V"}
